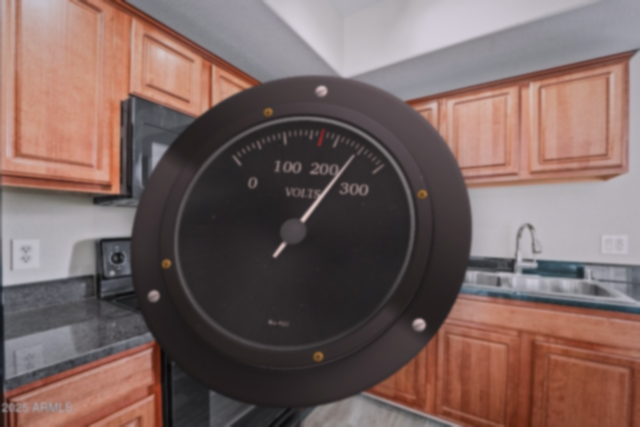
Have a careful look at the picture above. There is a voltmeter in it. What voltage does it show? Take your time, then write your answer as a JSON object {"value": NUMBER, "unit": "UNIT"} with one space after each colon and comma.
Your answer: {"value": 250, "unit": "V"}
